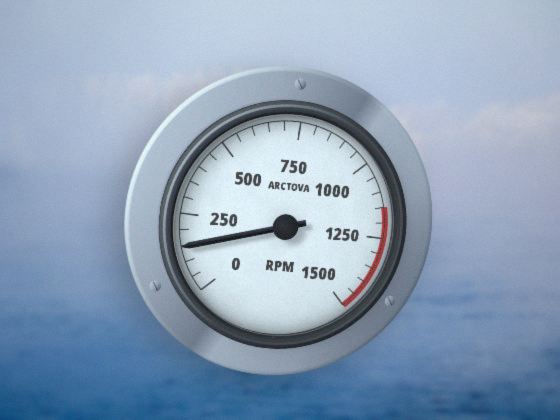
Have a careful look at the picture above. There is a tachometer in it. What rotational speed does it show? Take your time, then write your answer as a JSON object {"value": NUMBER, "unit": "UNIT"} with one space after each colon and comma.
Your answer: {"value": 150, "unit": "rpm"}
